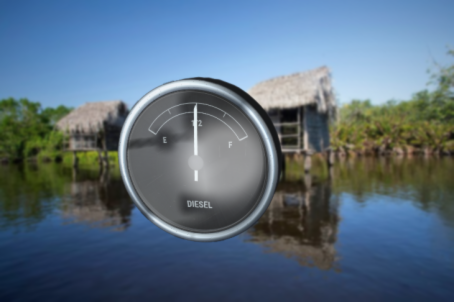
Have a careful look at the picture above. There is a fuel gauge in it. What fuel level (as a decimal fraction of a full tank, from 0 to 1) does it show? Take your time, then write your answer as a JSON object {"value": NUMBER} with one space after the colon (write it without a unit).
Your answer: {"value": 0.5}
